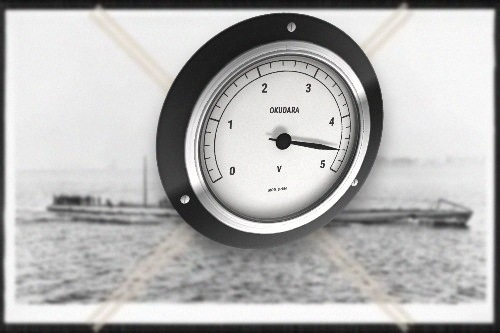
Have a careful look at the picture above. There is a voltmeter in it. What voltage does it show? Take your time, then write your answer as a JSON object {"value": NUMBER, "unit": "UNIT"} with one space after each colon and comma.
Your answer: {"value": 4.6, "unit": "V"}
